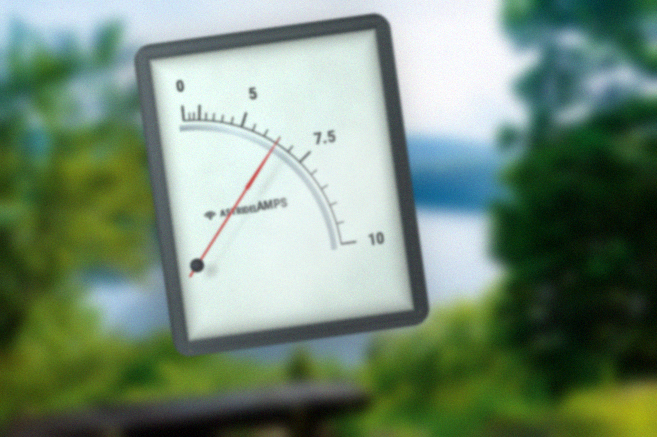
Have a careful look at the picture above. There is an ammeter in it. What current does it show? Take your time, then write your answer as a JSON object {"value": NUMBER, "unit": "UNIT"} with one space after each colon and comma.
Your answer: {"value": 6.5, "unit": "A"}
